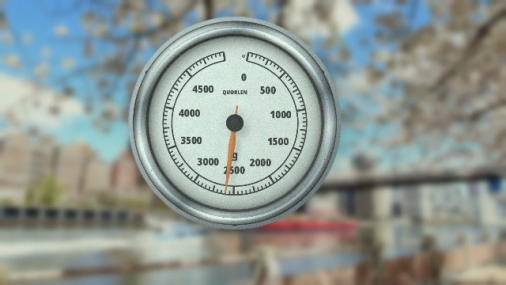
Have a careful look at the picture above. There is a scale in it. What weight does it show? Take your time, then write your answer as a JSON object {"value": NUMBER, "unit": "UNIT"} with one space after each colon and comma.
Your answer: {"value": 2600, "unit": "g"}
